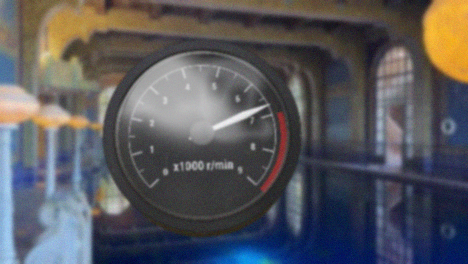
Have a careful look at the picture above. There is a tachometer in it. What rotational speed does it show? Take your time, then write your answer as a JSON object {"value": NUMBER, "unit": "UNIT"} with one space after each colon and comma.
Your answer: {"value": 6750, "unit": "rpm"}
